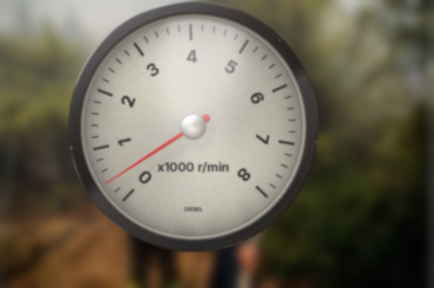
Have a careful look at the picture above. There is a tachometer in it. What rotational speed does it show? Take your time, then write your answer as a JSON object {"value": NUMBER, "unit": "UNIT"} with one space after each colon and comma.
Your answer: {"value": 400, "unit": "rpm"}
